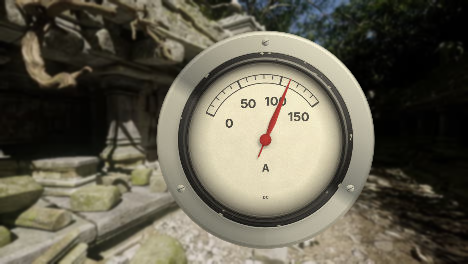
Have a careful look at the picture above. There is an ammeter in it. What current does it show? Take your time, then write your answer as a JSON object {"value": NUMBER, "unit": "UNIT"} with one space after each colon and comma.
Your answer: {"value": 110, "unit": "A"}
